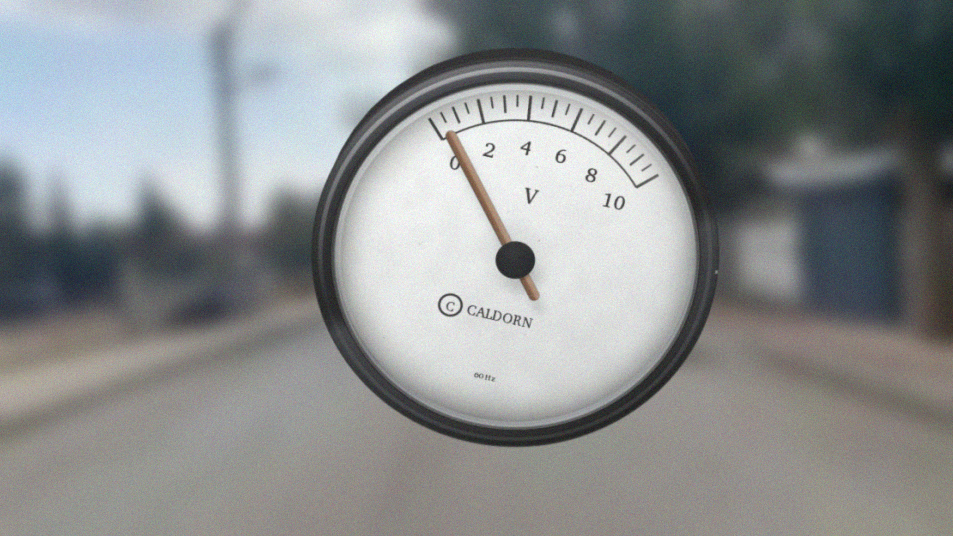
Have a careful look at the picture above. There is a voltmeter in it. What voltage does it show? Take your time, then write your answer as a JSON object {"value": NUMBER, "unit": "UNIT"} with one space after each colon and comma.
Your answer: {"value": 0.5, "unit": "V"}
